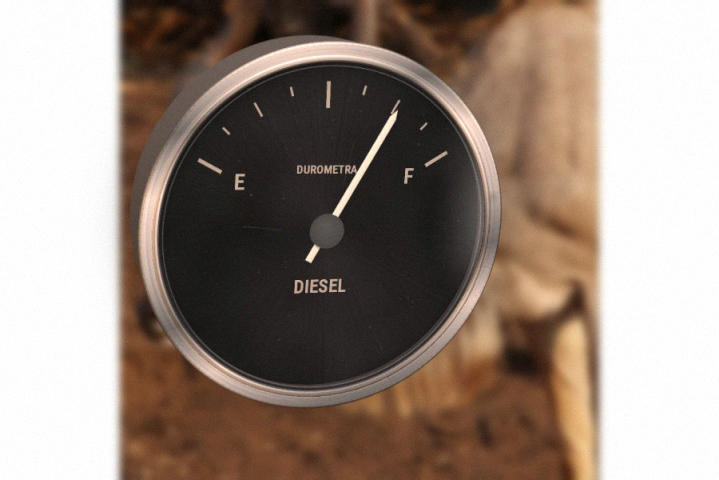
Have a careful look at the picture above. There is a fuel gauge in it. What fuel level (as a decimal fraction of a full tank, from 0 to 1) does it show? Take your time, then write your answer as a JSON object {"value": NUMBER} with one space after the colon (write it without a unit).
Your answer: {"value": 0.75}
